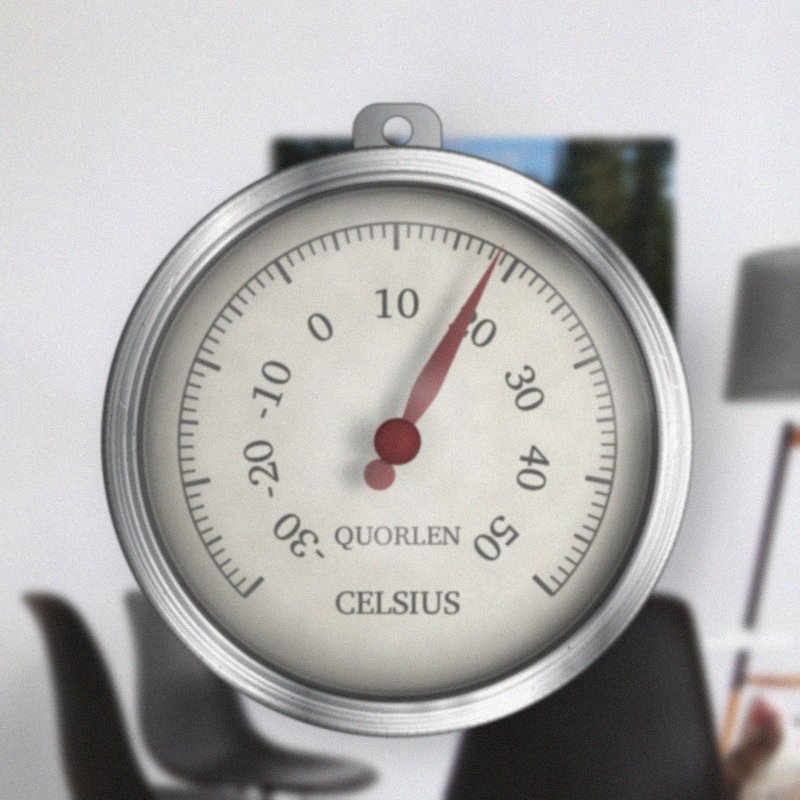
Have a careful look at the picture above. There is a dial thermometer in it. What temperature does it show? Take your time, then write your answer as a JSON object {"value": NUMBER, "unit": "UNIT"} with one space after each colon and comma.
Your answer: {"value": 18.5, "unit": "°C"}
